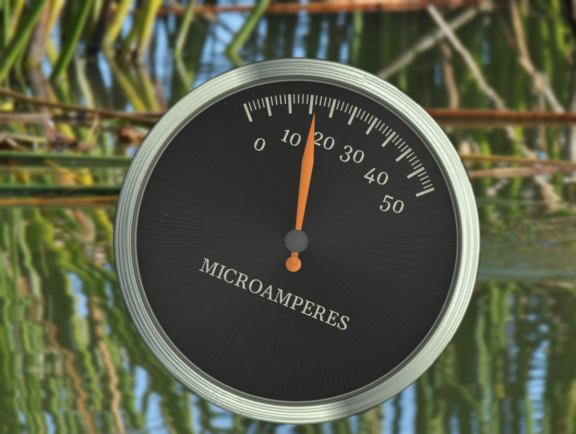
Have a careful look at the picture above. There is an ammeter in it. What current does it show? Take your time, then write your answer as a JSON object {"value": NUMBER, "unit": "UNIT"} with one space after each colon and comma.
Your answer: {"value": 16, "unit": "µA"}
